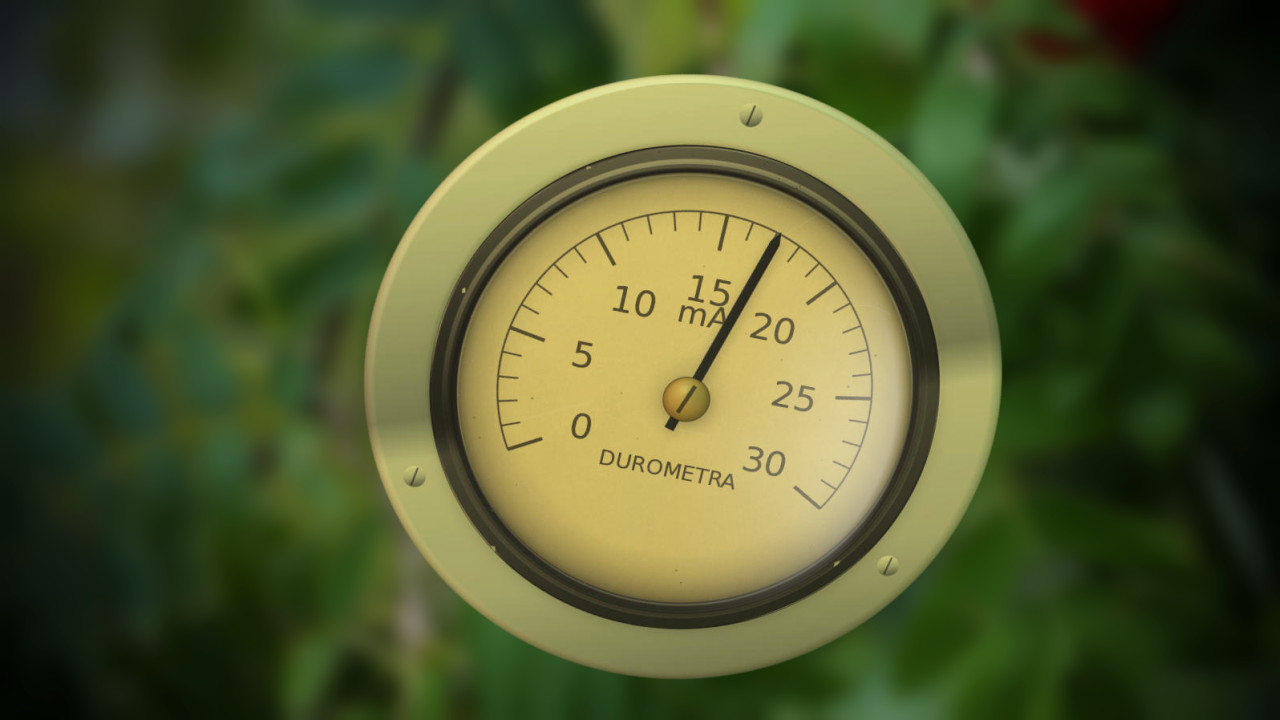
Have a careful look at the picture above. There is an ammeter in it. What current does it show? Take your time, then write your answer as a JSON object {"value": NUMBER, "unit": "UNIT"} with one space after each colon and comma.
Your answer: {"value": 17, "unit": "mA"}
